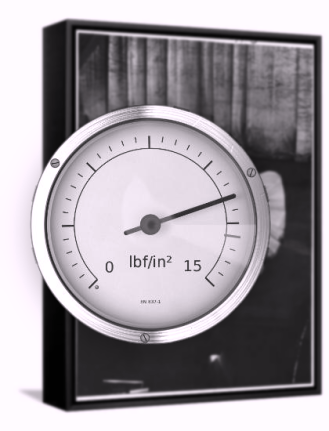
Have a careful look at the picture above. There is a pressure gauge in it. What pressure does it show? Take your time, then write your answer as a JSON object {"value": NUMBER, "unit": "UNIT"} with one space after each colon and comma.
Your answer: {"value": 11.5, "unit": "psi"}
